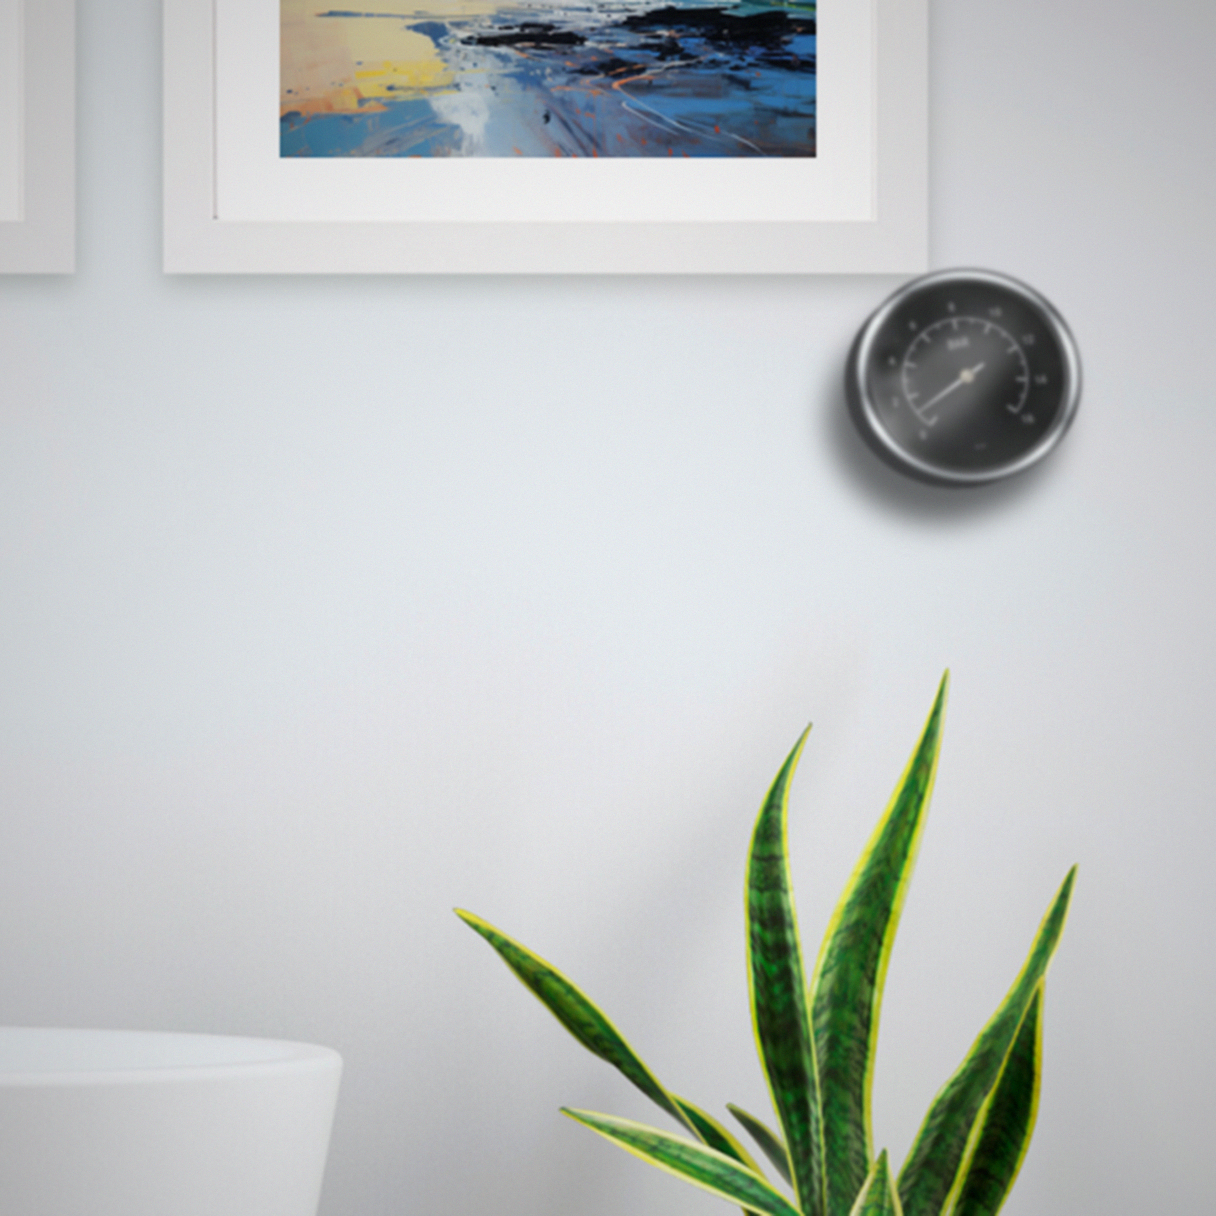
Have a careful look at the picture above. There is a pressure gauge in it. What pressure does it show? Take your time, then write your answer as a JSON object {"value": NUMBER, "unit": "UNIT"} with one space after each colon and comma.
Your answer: {"value": 1, "unit": "bar"}
